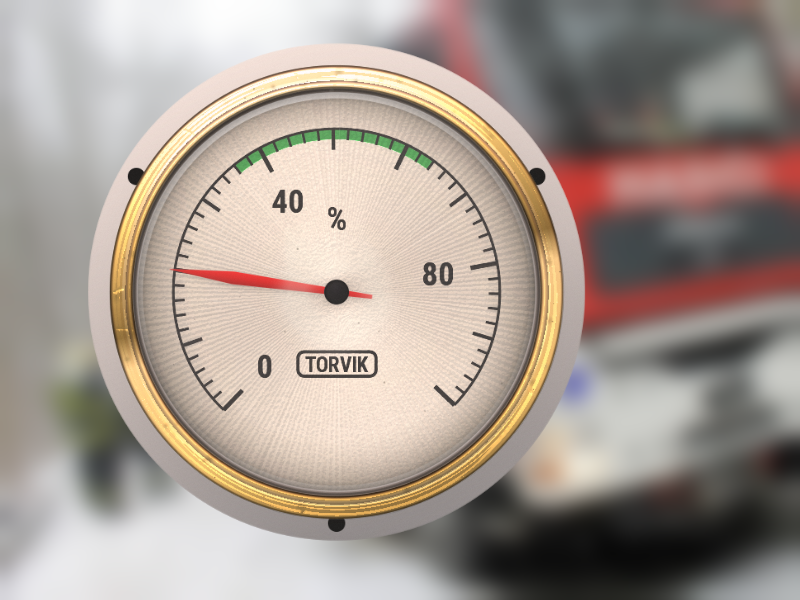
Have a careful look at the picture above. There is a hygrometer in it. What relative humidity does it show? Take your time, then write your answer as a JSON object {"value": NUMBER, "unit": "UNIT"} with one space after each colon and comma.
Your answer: {"value": 20, "unit": "%"}
